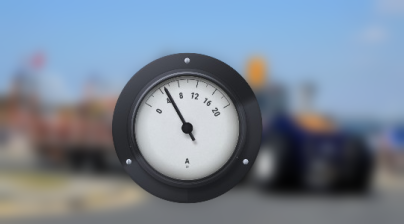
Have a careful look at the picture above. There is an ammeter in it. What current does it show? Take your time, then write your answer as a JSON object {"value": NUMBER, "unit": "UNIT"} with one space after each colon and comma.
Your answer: {"value": 5, "unit": "A"}
